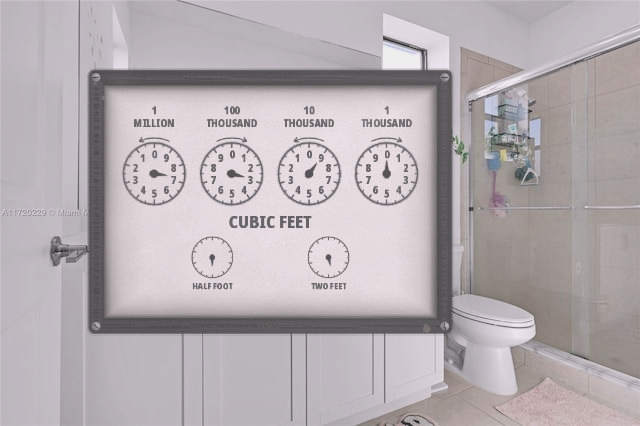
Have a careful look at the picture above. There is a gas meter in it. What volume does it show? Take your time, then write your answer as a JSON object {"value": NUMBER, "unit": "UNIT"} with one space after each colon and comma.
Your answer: {"value": 729000, "unit": "ft³"}
